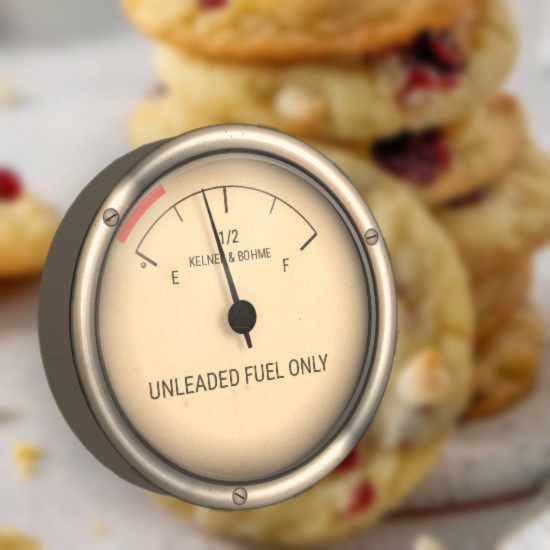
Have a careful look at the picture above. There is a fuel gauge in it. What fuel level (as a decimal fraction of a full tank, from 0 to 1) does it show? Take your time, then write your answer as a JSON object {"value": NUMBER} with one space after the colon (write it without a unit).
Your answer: {"value": 0.375}
